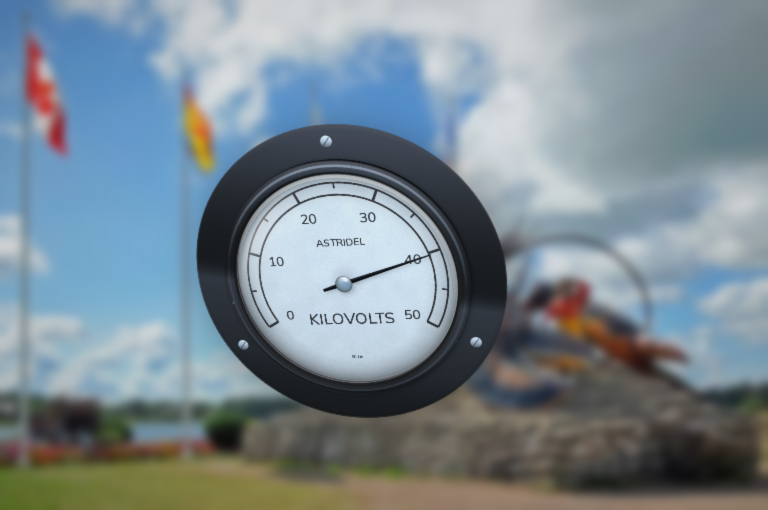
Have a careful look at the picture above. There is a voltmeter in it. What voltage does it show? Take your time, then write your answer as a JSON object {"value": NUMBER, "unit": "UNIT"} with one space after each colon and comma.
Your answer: {"value": 40, "unit": "kV"}
